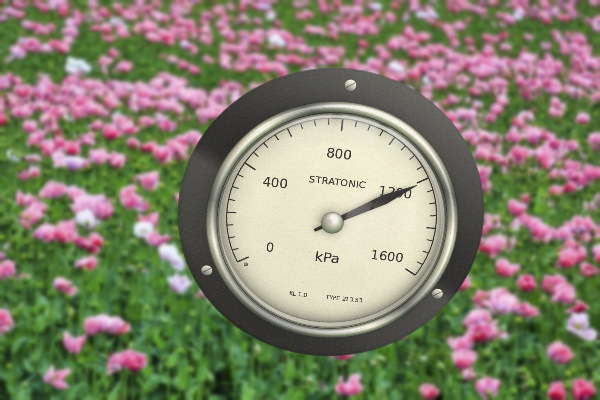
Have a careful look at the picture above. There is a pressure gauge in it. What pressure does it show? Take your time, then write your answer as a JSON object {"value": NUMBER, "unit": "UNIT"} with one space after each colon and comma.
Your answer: {"value": 1200, "unit": "kPa"}
